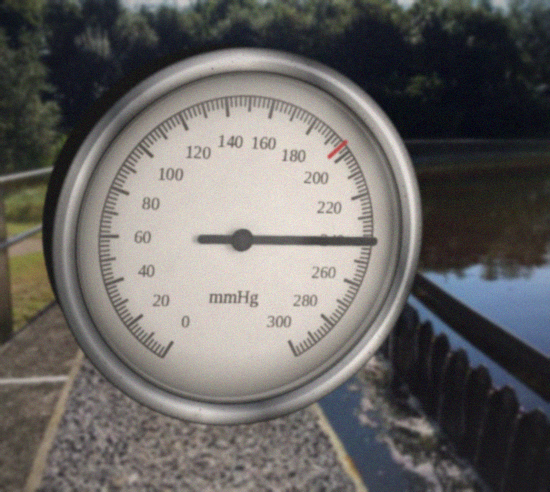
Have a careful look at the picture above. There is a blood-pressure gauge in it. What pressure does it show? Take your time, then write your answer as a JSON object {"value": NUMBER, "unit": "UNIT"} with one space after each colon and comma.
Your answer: {"value": 240, "unit": "mmHg"}
